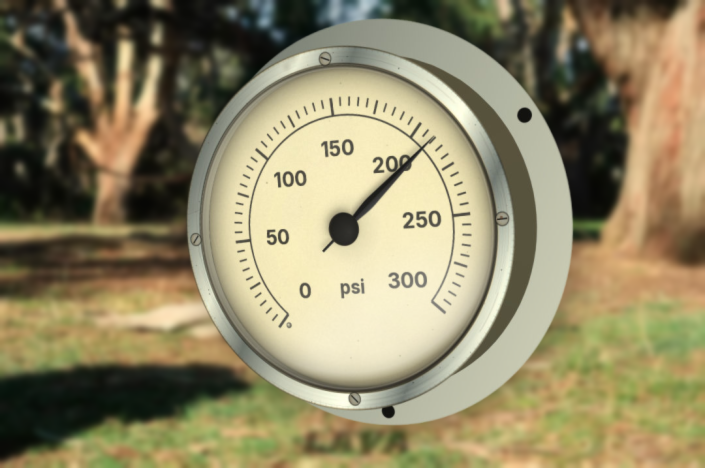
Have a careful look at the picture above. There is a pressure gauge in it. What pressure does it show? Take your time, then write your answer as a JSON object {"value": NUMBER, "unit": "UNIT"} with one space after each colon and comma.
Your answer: {"value": 210, "unit": "psi"}
